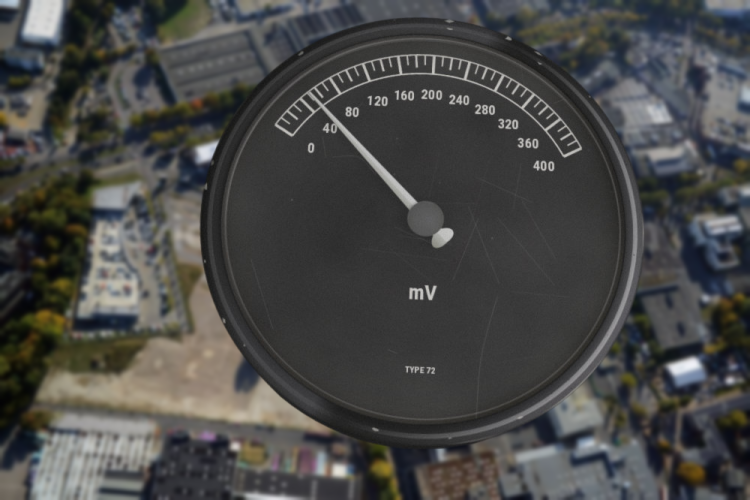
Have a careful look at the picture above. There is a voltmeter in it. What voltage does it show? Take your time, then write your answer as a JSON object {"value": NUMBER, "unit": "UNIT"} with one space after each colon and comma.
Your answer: {"value": 50, "unit": "mV"}
